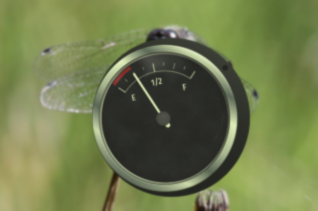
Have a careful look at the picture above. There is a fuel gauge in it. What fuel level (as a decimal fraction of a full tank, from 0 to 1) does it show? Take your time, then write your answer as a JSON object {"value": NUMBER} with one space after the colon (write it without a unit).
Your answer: {"value": 0.25}
